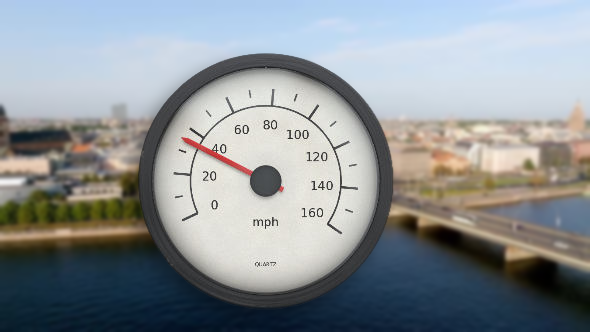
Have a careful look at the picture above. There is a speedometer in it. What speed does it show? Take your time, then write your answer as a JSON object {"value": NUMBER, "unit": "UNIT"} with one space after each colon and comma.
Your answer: {"value": 35, "unit": "mph"}
